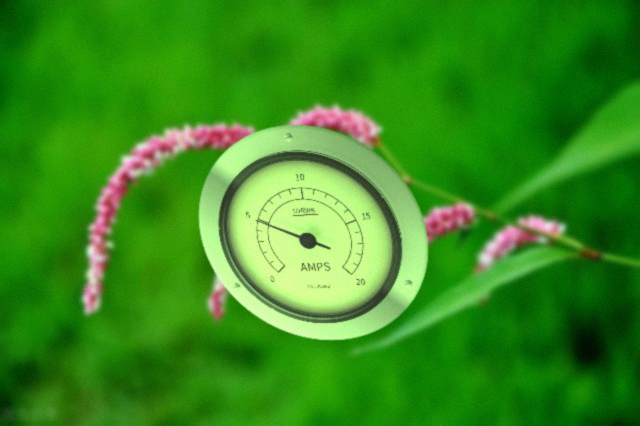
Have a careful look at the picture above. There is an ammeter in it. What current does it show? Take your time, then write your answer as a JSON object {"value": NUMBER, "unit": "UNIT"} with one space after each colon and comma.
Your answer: {"value": 5, "unit": "A"}
